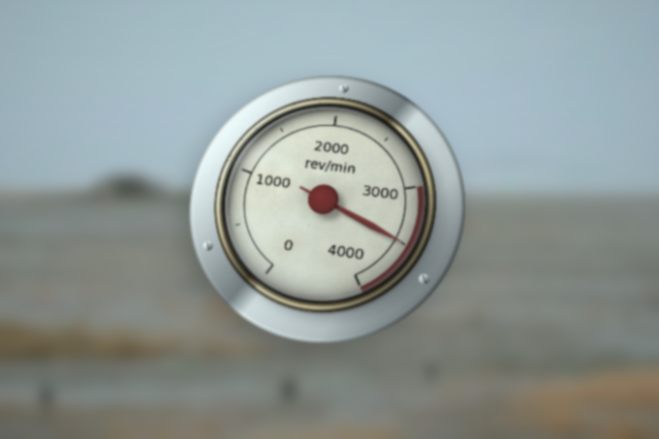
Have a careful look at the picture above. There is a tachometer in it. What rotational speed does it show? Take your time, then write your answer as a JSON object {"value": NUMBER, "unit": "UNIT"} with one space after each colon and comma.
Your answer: {"value": 3500, "unit": "rpm"}
